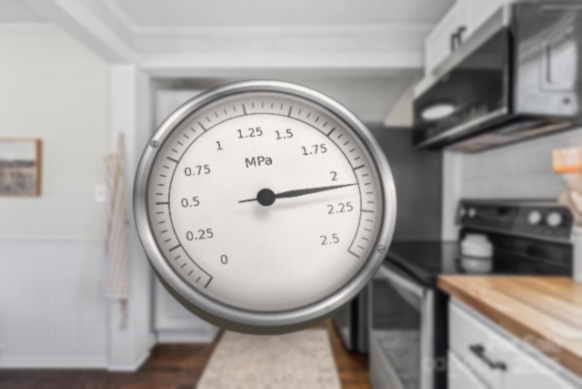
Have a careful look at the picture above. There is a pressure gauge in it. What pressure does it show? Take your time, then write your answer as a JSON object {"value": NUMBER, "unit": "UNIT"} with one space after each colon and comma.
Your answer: {"value": 2.1, "unit": "MPa"}
